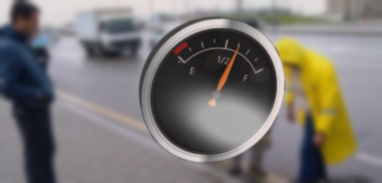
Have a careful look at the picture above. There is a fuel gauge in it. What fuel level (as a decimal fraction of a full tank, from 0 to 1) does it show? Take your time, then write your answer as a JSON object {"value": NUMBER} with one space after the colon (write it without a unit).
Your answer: {"value": 0.625}
